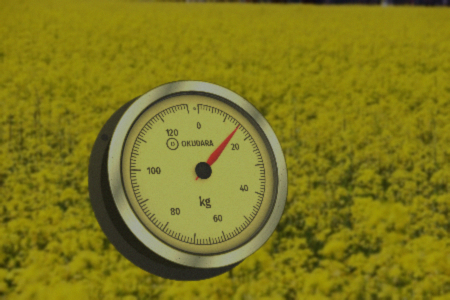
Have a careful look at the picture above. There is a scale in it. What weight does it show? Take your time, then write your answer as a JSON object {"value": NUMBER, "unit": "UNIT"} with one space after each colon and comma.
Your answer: {"value": 15, "unit": "kg"}
